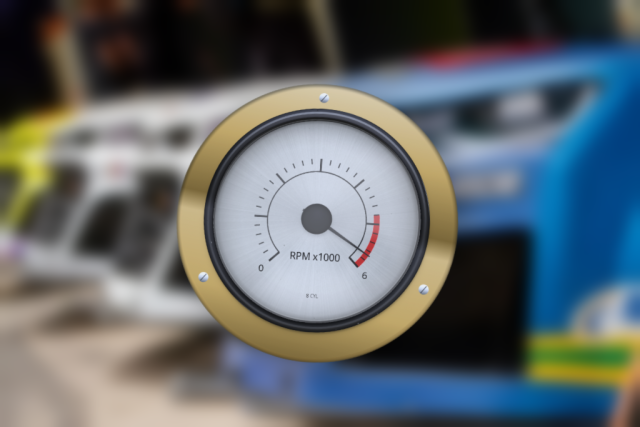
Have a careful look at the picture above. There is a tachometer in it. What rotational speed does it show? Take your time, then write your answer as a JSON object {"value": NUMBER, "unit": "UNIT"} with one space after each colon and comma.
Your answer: {"value": 5700, "unit": "rpm"}
